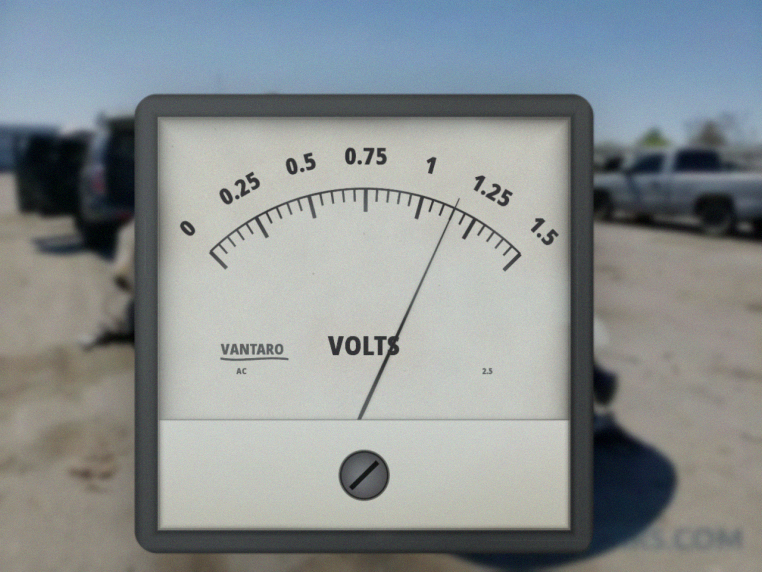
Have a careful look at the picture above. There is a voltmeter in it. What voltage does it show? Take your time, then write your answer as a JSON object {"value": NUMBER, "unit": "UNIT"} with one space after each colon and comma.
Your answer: {"value": 1.15, "unit": "V"}
